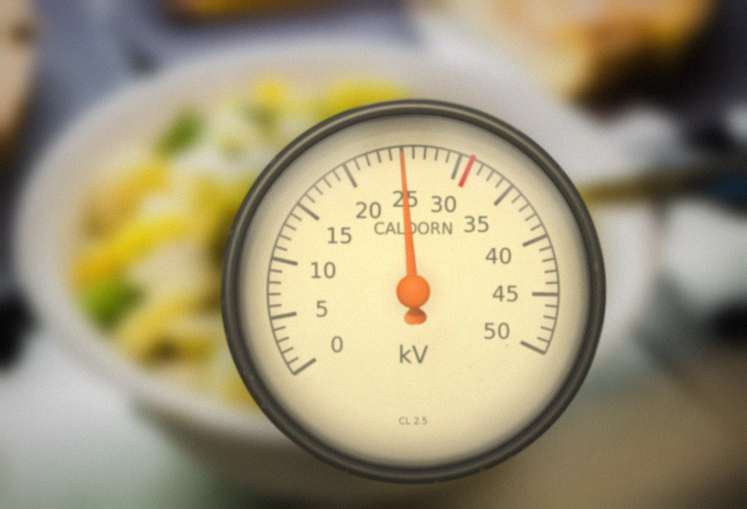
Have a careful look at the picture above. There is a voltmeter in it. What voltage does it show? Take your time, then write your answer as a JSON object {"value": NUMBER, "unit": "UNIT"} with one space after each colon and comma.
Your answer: {"value": 25, "unit": "kV"}
